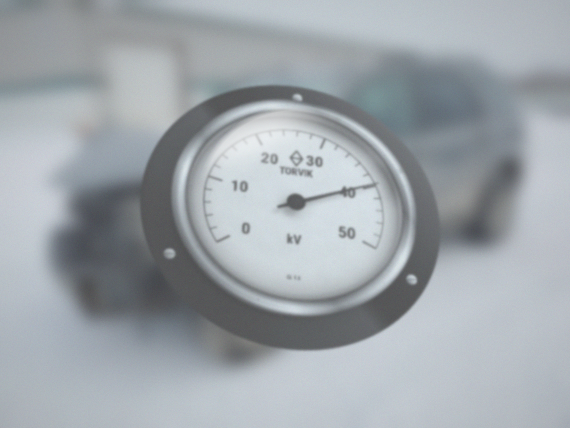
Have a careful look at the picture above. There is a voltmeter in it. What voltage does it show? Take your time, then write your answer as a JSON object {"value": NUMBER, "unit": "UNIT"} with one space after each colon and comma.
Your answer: {"value": 40, "unit": "kV"}
